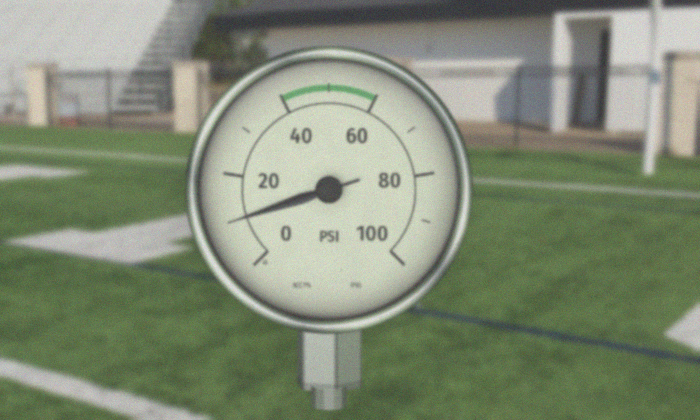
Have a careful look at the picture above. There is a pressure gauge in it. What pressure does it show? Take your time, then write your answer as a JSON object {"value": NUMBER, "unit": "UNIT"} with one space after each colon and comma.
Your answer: {"value": 10, "unit": "psi"}
